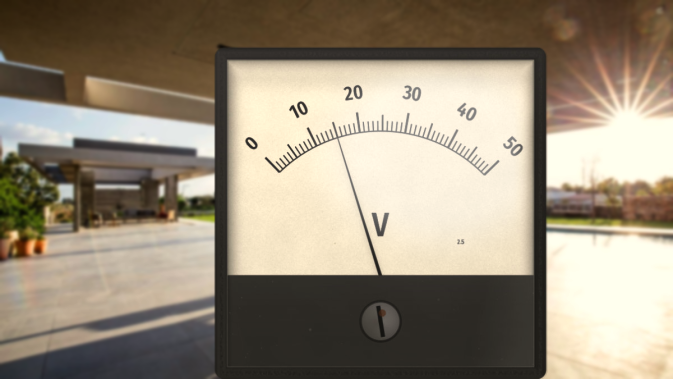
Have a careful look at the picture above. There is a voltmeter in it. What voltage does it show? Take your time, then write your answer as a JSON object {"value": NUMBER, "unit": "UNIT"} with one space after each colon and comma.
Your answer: {"value": 15, "unit": "V"}
